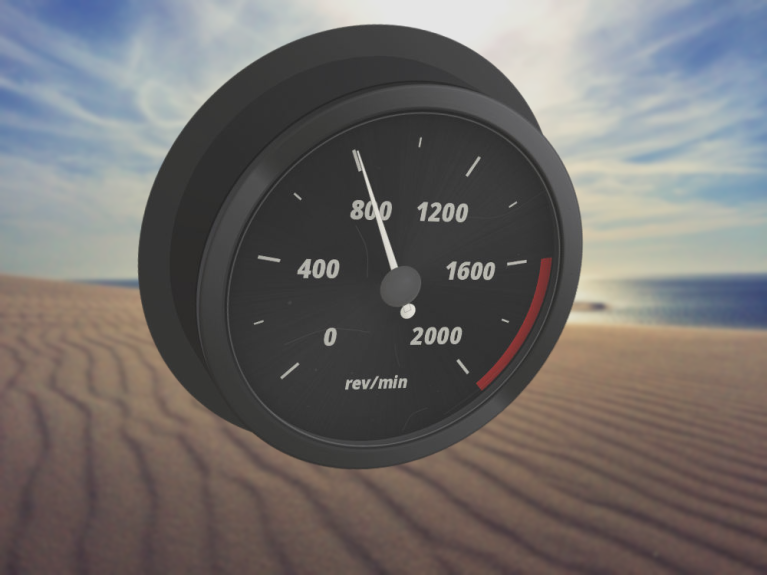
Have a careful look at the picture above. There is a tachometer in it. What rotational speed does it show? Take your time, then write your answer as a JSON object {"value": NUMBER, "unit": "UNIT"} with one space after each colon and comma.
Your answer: {"value": 800, "unit": "rpm"}
